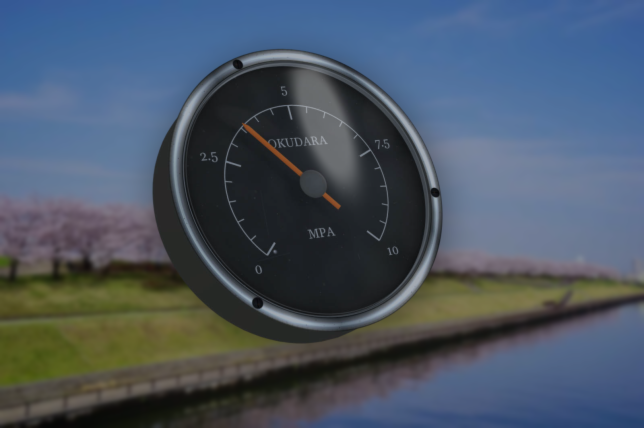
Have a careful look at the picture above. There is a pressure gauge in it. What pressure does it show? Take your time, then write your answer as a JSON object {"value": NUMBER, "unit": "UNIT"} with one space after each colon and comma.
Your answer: {"value": 3.5, "unit": "MPa"}
